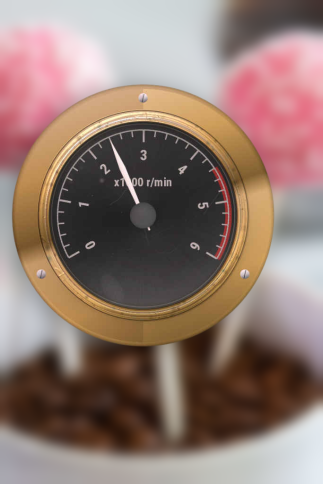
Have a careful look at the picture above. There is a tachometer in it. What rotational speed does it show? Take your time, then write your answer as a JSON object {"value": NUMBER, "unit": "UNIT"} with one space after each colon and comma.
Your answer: {"value": 2400, "unit": "rpm"}
